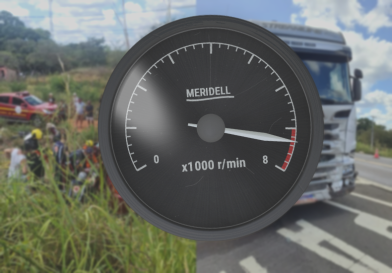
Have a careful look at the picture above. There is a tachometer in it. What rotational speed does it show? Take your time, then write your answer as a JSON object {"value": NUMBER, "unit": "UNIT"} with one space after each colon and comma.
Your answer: {"value": 7300, "unit": "rpm"}
